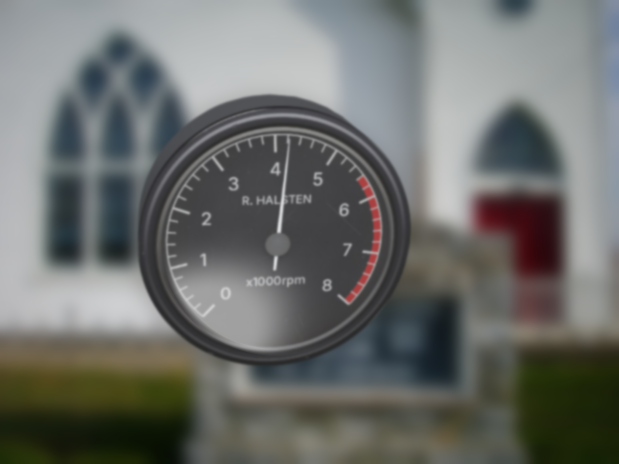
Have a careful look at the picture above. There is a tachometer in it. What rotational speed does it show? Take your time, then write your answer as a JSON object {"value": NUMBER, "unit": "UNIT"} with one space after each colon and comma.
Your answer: {"value": 4200, "unit": "rpm"}
